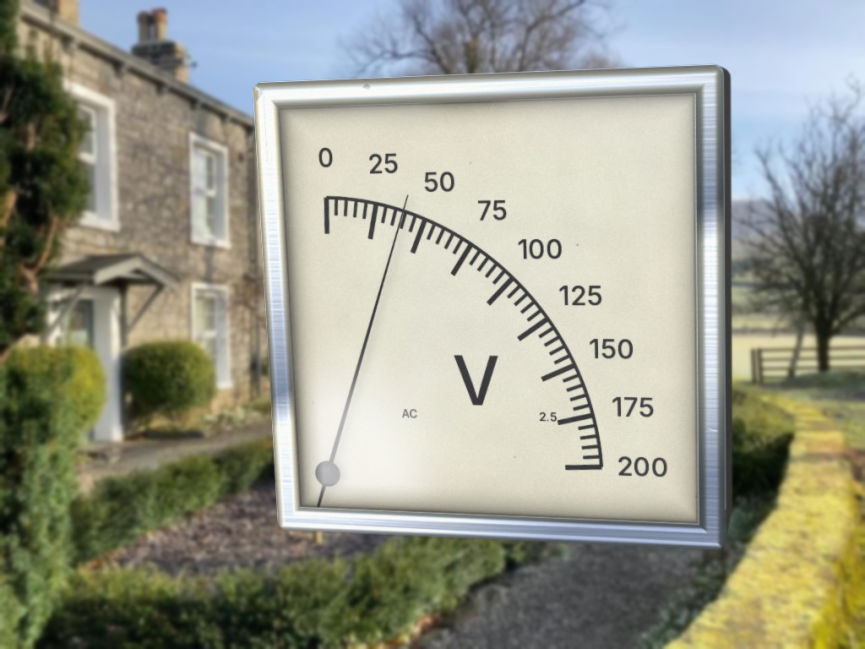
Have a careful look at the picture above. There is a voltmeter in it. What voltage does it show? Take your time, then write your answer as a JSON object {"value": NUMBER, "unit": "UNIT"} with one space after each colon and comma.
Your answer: {"value": 40, "unit": "V"}
